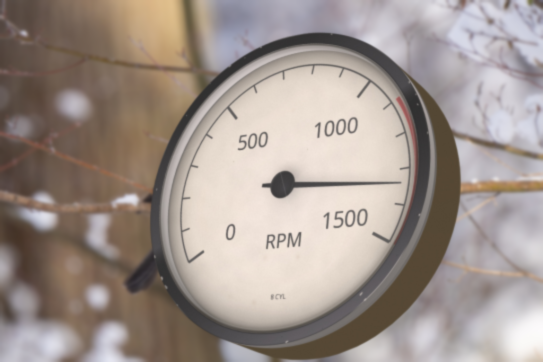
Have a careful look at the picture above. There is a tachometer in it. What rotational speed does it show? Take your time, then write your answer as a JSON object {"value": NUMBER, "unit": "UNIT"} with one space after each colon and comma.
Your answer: {"value": 1350, "unit": "rpm"}
